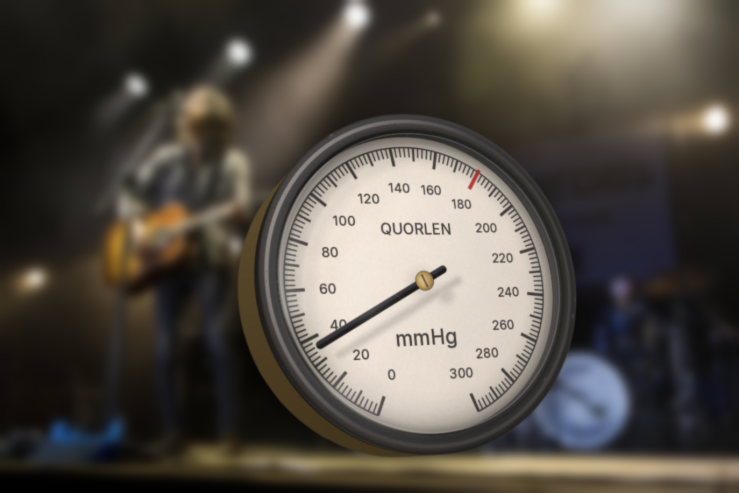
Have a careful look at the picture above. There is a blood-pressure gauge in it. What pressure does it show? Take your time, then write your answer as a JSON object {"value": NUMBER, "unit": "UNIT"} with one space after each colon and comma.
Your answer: {"value": 36, "unit": "mmHg"}
